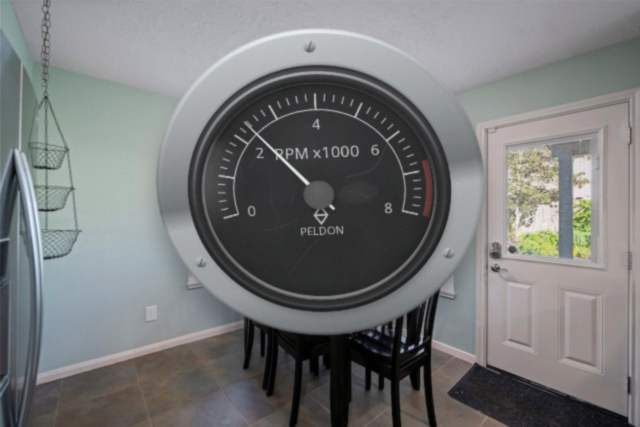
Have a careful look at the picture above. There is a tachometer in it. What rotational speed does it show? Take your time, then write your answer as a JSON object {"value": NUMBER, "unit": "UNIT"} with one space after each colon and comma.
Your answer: {"value": 2400, "unit": "rpm"}
